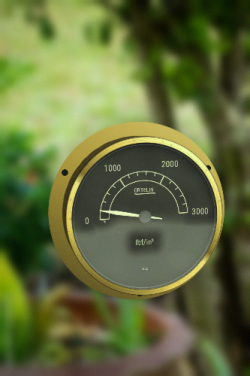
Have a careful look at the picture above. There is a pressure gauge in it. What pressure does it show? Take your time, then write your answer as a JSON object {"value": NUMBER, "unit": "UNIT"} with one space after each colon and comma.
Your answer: {"value": 200, "unit": "psi"}
